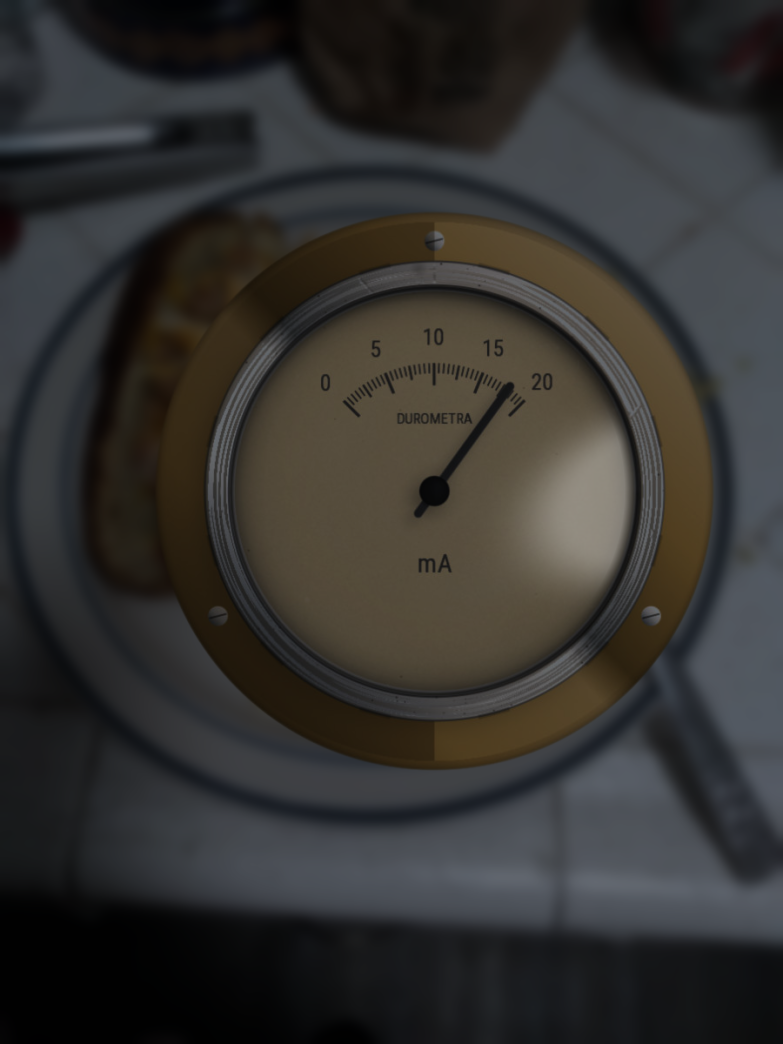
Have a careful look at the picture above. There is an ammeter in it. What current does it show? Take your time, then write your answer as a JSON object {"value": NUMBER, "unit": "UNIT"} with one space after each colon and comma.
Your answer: {"value": 18, "unit": "mA"}
